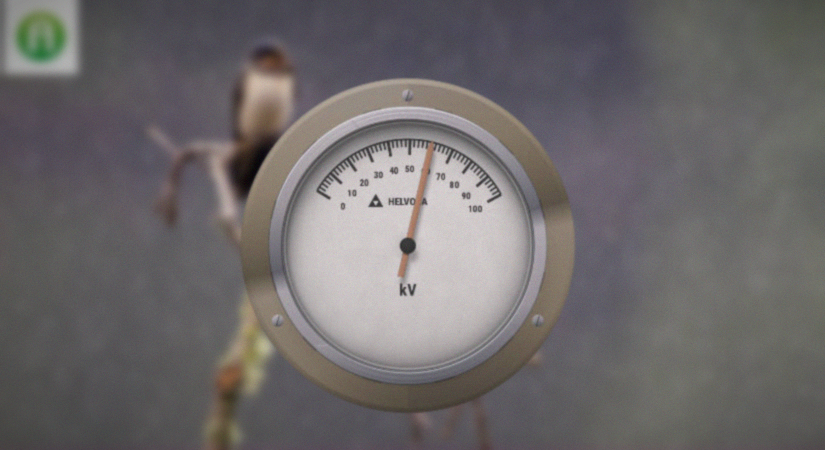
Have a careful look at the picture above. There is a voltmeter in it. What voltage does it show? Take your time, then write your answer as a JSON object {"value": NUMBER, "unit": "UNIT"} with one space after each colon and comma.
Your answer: {"value": 60, "unit": "kV"}
